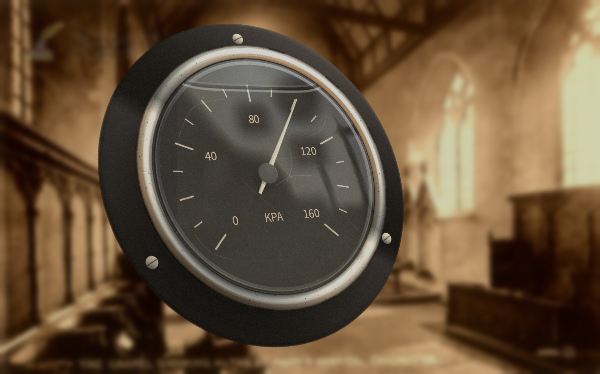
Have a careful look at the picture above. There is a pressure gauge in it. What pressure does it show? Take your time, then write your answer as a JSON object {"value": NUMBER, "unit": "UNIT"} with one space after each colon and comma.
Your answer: {"value": 100, "unit": "kPa"}
